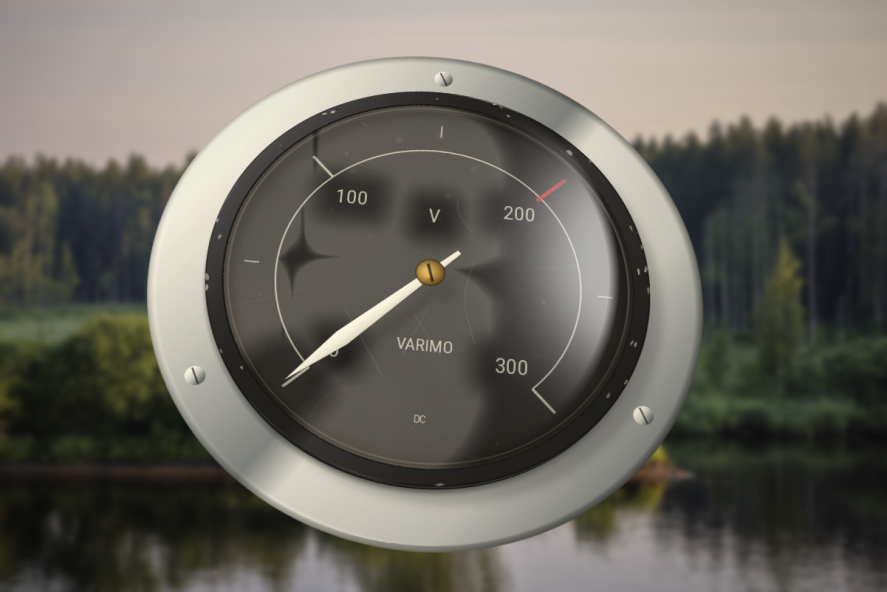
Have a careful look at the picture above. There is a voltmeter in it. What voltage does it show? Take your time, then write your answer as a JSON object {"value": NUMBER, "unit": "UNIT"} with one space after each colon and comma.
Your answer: {"value": 0, "unit": "V"}
